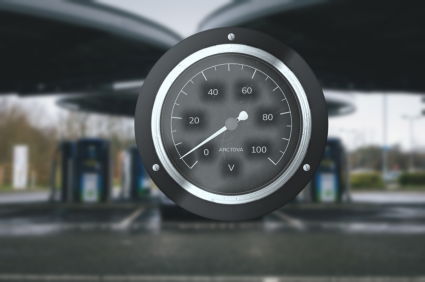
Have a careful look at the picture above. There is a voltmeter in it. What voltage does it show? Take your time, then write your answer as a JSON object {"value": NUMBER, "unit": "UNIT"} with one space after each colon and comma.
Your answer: {"value": 5, "unit": "V"}
